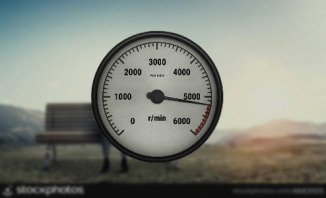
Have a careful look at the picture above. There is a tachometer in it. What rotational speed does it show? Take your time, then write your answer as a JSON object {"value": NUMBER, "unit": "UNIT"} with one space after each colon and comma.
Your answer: {"value": 5200, "unit": "rpm"}
